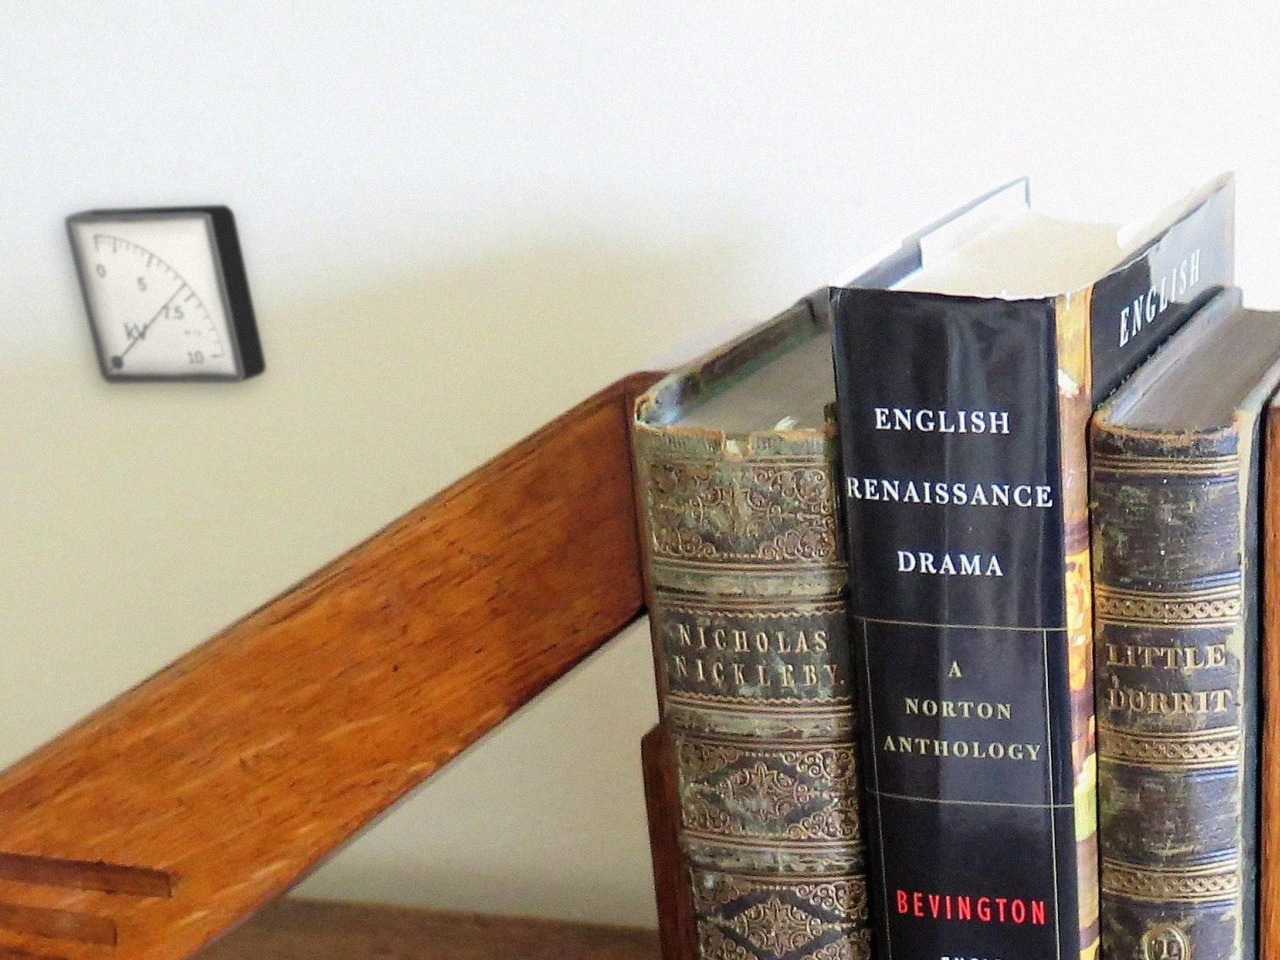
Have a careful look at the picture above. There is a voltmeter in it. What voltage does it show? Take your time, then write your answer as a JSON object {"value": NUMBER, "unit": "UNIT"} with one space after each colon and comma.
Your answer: {"value": 7, "unit": "kV"}
